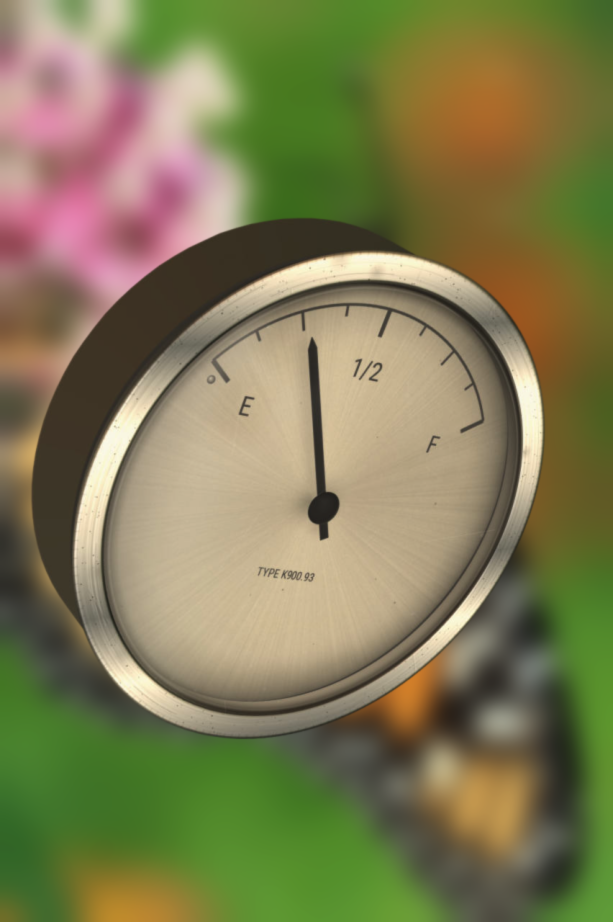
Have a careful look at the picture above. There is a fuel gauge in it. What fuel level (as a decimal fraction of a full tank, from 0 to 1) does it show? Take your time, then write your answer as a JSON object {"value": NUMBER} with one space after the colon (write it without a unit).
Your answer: {"value": 0.25}
